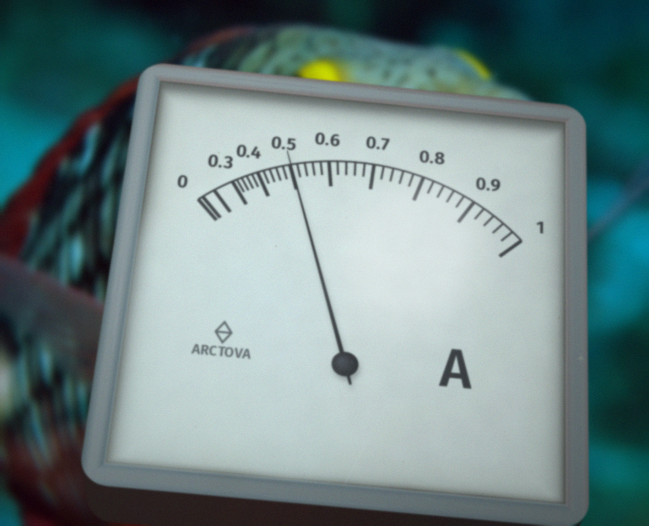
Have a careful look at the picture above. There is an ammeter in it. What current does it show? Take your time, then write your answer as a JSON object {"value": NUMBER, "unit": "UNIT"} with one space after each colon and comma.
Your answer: {"value": 0.5, "unit": "A"}
